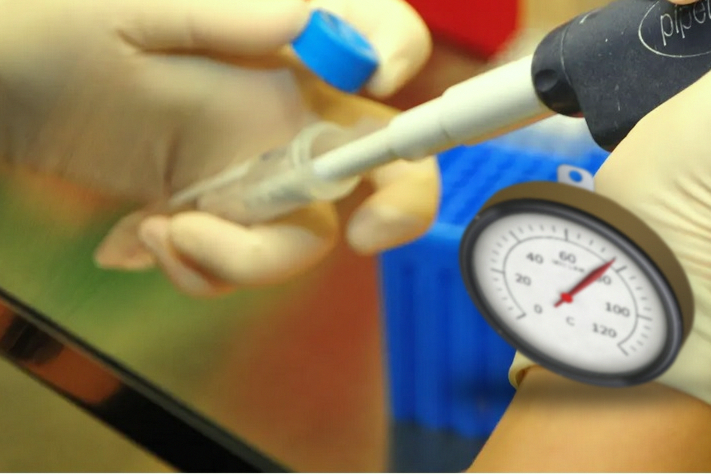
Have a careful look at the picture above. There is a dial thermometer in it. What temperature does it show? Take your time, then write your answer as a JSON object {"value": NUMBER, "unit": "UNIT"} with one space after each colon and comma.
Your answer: {"value": 76, "unit": "°C"}
